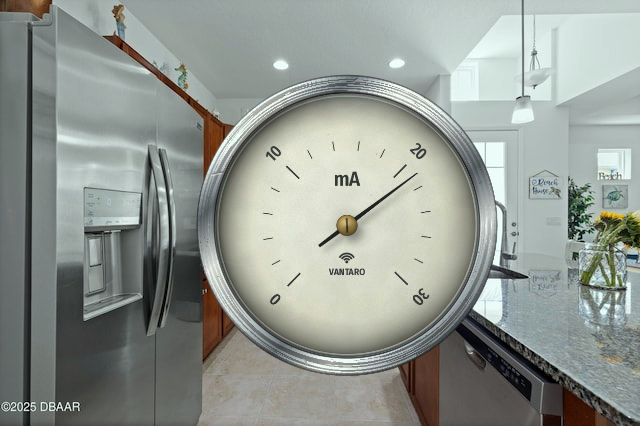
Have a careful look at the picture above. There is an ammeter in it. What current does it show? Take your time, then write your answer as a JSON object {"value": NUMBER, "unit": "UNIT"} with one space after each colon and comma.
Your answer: {"value": 21, "unit": "mA"}
